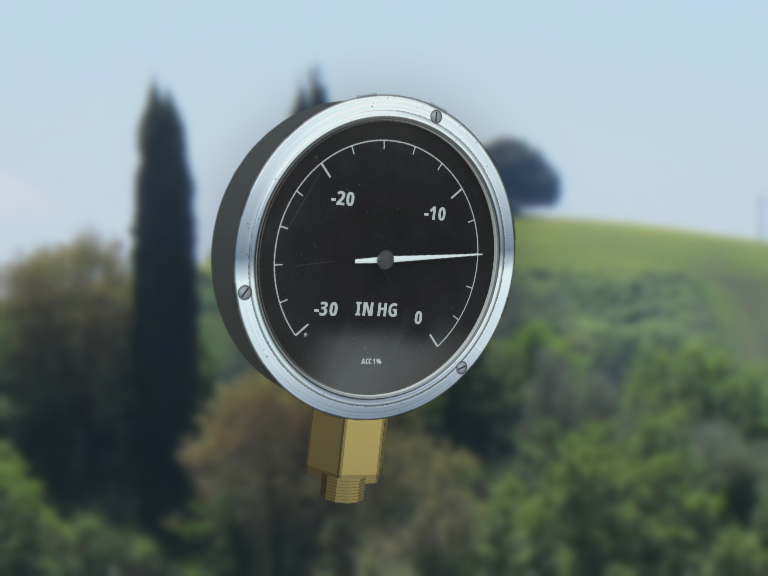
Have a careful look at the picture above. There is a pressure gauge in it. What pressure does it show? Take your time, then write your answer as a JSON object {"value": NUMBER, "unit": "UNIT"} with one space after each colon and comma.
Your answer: {"value": -6, "unit": "inHg"}
